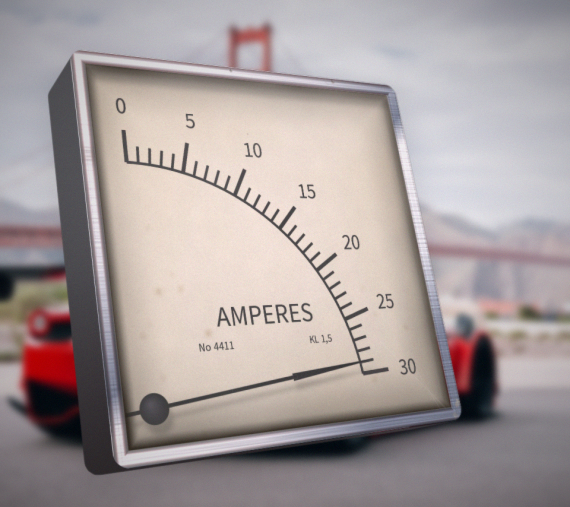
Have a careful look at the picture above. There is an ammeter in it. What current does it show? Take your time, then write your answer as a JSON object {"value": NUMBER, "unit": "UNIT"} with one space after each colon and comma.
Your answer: {"value": 29, "unit": "A"}
